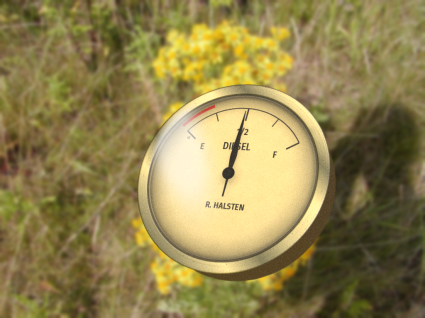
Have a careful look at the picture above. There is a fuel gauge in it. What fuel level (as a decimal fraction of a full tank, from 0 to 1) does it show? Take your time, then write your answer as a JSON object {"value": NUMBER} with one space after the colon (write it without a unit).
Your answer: {"value": 0.5}
